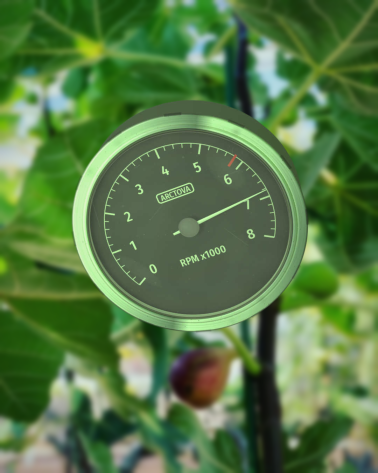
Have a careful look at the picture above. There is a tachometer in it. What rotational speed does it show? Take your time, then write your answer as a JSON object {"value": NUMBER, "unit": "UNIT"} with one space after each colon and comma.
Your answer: {"value": 6800, "unit": "rpm"}
